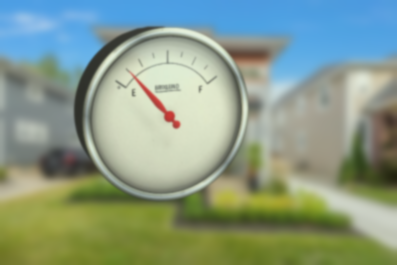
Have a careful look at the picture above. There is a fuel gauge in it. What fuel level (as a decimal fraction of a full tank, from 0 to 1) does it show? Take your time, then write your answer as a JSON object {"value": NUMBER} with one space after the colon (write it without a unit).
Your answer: {"value": 0.125}
